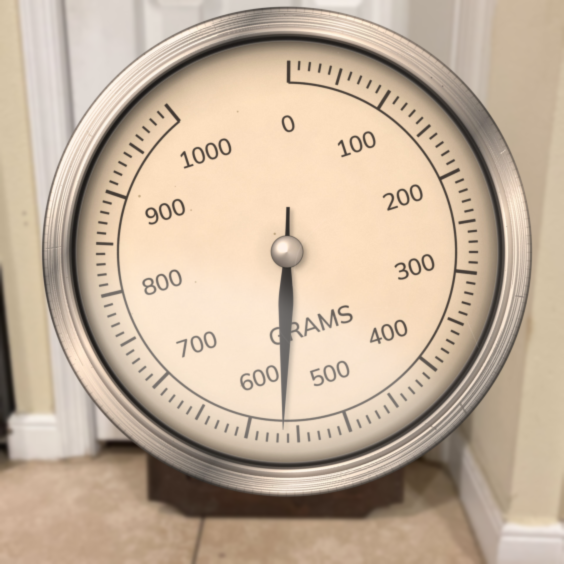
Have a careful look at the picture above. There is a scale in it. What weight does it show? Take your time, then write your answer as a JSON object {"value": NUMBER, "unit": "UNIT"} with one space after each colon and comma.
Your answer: {"value": 565, "unit": "g"}
